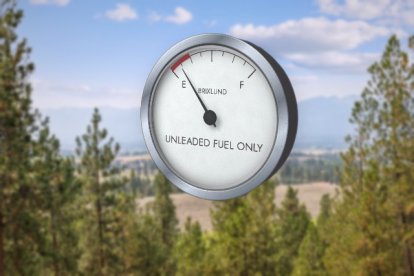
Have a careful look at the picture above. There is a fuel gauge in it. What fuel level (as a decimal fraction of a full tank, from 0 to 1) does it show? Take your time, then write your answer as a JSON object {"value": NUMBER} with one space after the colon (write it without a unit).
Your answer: {"value": 0.125}
